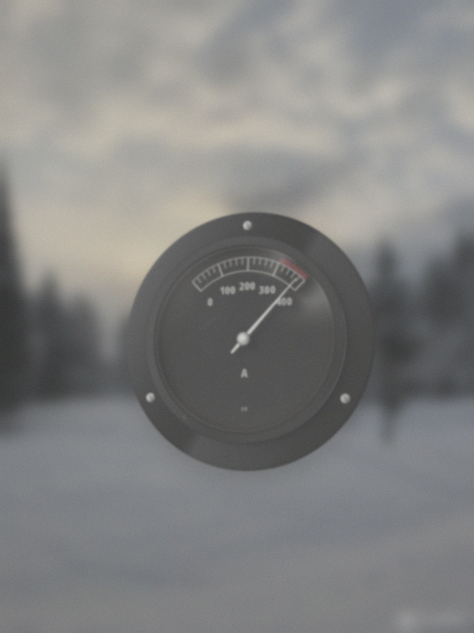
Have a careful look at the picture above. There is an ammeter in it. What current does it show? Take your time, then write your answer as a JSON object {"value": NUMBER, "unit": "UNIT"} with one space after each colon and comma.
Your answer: {"value": 380, "unit": "A"}
